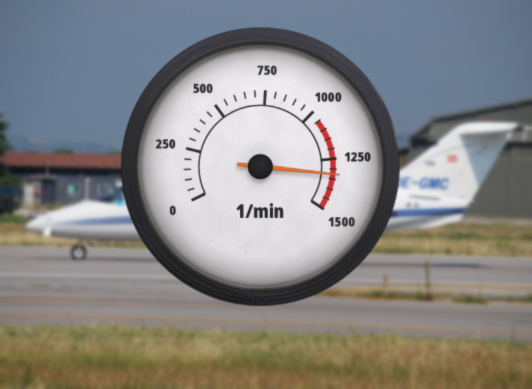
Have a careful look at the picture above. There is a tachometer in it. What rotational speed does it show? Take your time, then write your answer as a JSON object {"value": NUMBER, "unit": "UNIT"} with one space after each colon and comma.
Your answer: {"value": 1325, "unit": "rpm"}
